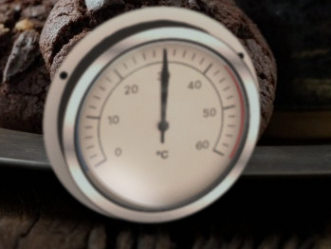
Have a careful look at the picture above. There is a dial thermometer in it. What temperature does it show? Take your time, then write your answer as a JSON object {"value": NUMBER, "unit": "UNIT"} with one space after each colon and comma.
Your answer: {"value": 30, "unit": "°C"}
